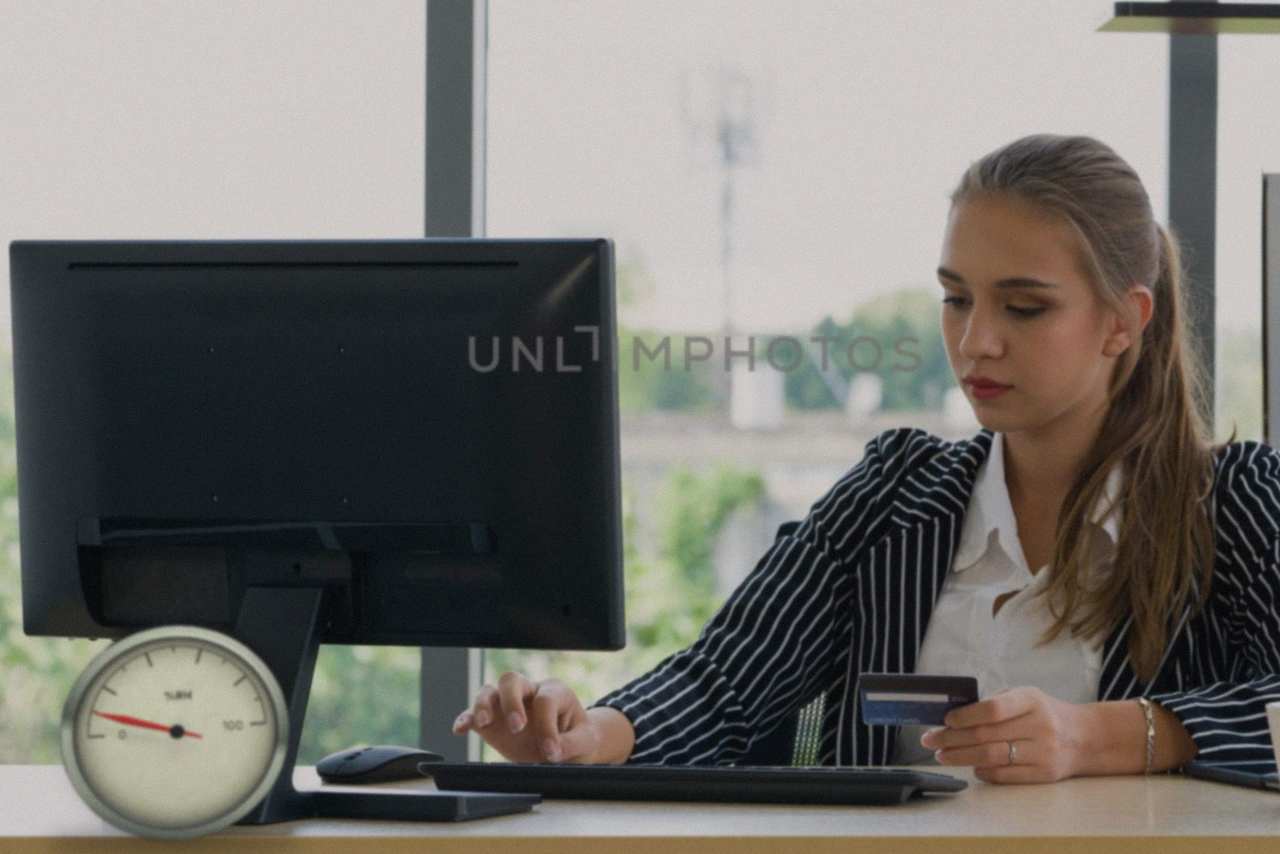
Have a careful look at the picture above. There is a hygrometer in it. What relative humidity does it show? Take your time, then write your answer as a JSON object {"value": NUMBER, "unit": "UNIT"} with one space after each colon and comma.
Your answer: {"value": 10, "unit": "%"}
